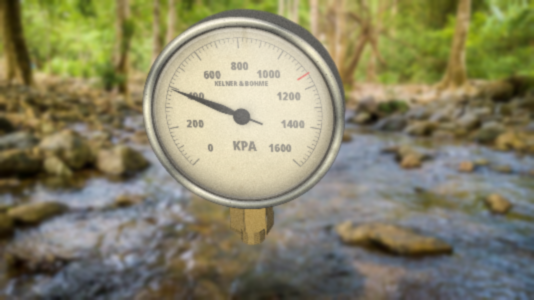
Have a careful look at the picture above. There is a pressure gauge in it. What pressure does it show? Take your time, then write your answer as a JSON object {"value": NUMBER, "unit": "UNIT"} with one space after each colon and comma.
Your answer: {"value": 400, "unit": "kPa"}
